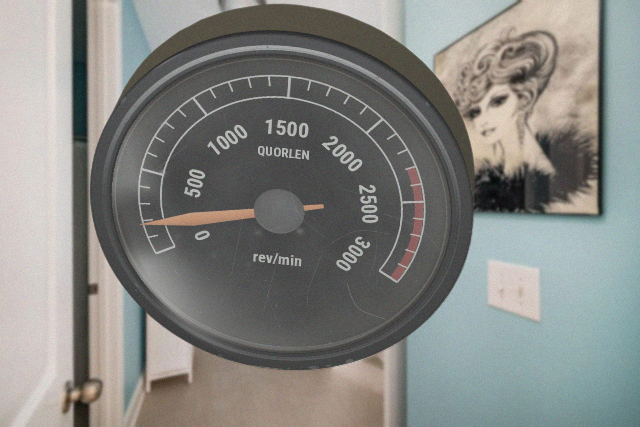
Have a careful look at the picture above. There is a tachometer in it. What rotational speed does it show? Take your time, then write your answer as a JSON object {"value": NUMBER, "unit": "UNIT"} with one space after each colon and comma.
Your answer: {"value": 200, "unit": "rpm"}
